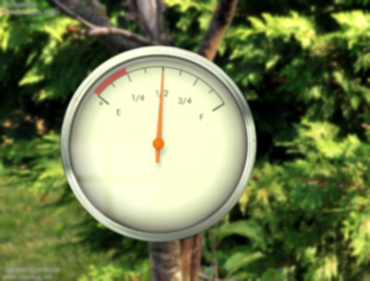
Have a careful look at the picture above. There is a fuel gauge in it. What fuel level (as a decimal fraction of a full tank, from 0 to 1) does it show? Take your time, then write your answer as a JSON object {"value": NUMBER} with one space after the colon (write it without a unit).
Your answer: {"value": 0.5}
